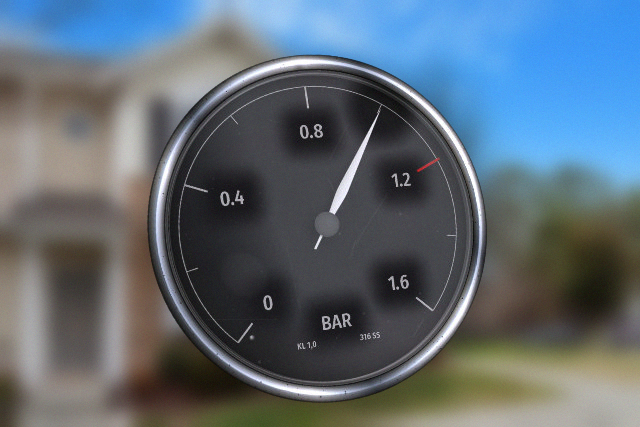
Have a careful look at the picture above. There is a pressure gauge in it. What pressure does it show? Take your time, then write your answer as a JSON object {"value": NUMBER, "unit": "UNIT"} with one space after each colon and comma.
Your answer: {"value": 1, "unit": "bar"}
